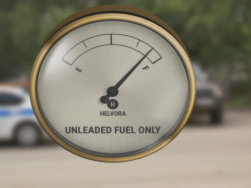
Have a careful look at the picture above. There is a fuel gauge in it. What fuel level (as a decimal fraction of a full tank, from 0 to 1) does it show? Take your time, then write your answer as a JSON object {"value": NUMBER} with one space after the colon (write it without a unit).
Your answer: {"value": 0.875}
